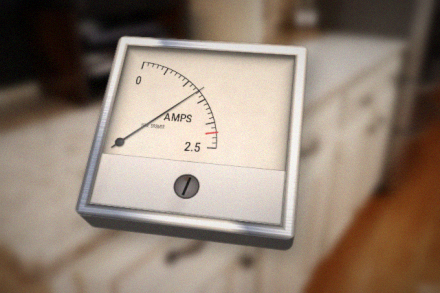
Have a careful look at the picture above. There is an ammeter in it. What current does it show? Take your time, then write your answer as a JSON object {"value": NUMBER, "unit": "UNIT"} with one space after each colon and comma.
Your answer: {"value": 1.3, "unit": "A"}
